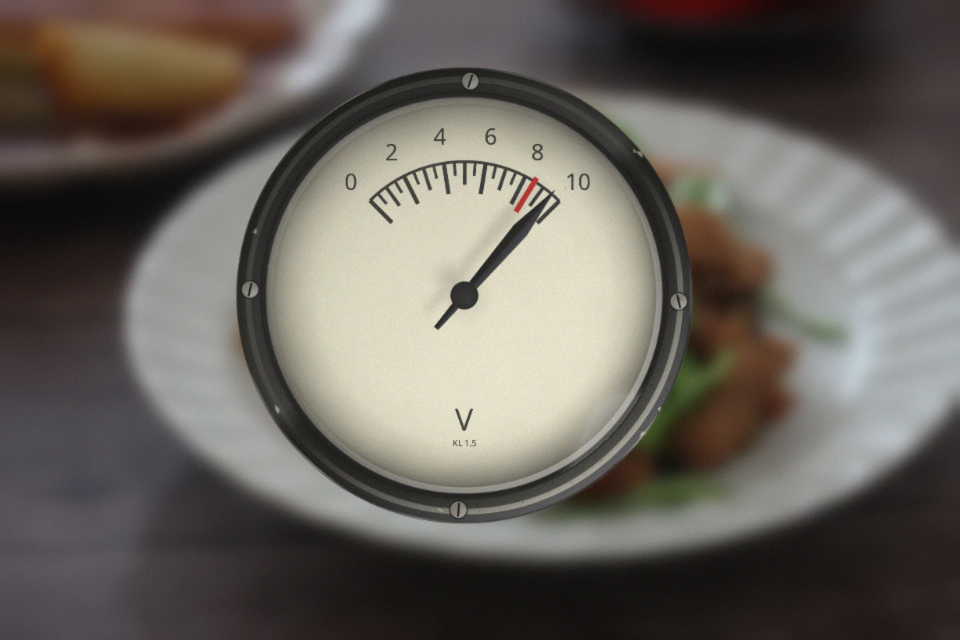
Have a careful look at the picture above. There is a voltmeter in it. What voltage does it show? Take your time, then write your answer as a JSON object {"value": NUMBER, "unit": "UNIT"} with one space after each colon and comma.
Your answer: {"value": 9.5, "unit": "V"}
